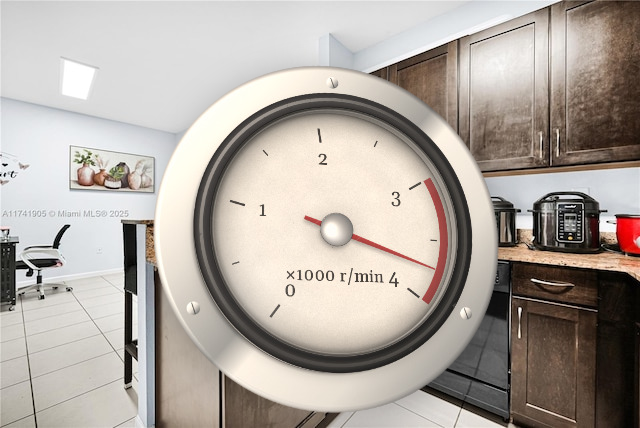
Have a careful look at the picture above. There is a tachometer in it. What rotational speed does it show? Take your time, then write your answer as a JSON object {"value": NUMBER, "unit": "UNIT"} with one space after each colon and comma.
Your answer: {"value": 3750, "unit": "rpm"}
